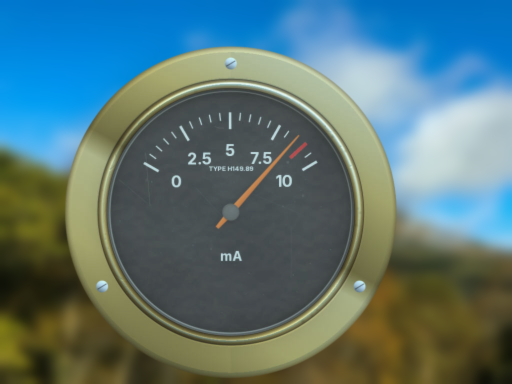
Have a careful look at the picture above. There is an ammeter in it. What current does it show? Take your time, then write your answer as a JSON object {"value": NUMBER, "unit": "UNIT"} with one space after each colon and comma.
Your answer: {"value": 8.5, "unit": "mA"}
